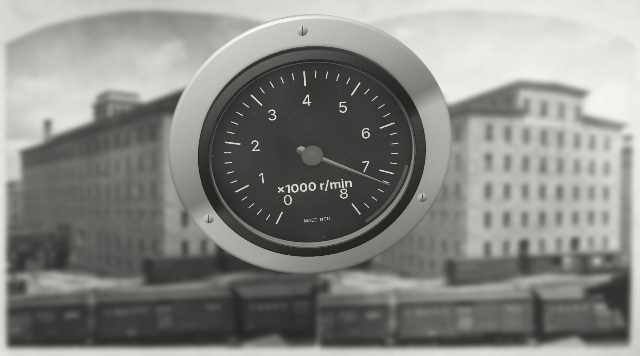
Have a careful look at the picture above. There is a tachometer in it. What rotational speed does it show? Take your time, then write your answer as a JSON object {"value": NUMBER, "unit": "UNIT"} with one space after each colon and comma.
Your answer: {"value": 7200, "unit": "rpm"}
